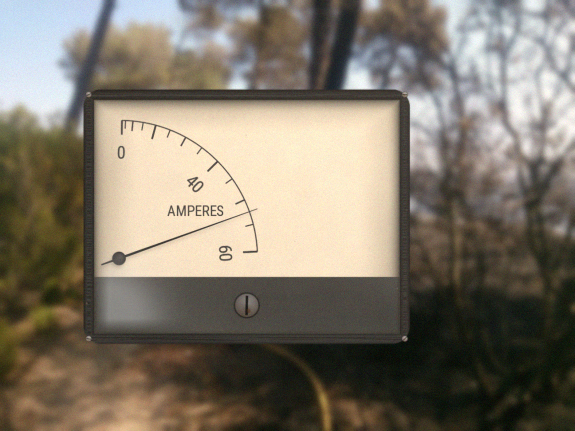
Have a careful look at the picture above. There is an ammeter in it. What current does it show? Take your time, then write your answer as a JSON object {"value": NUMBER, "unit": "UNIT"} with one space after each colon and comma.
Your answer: {"value": 52.5, "unit": "A"}
